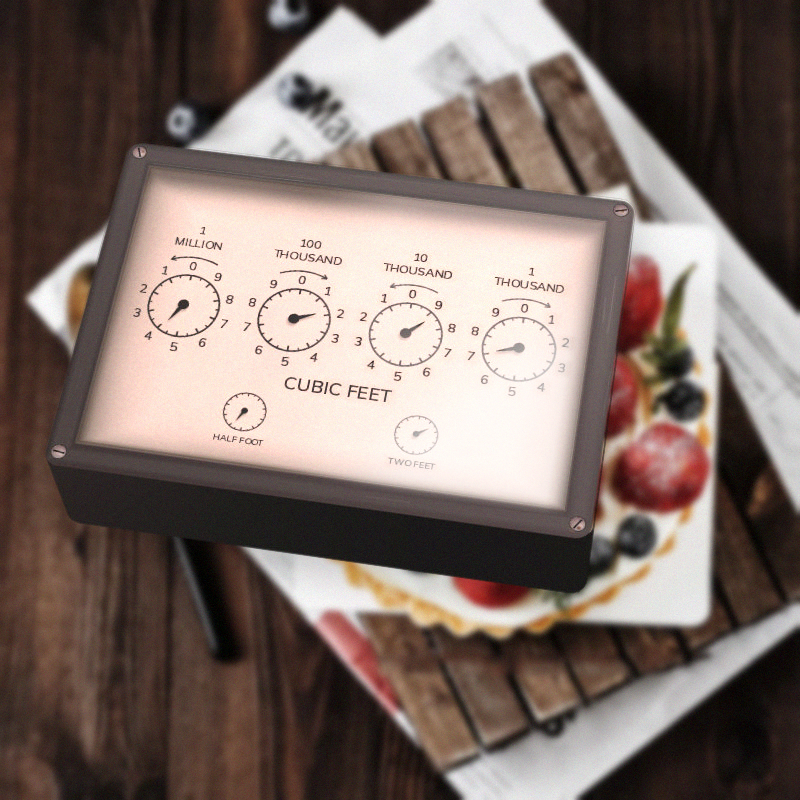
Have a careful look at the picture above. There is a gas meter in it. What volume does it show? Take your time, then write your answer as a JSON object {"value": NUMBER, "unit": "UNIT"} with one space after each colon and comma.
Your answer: {"value": 418700, "unit": "ft³"}
